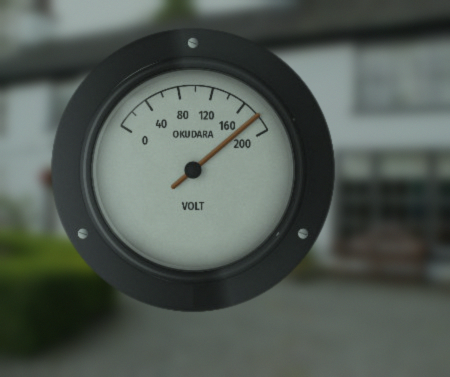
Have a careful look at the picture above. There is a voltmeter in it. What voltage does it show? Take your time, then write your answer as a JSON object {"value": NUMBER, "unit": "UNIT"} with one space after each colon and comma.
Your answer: {"value": 180, "unit": "V"}
